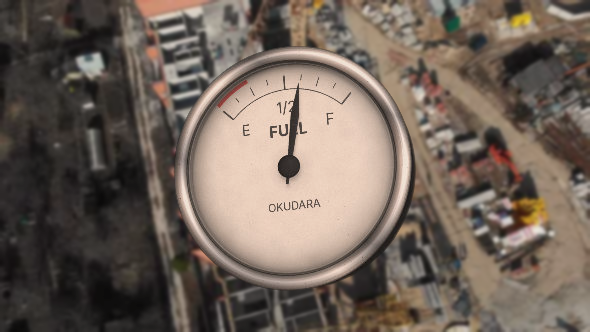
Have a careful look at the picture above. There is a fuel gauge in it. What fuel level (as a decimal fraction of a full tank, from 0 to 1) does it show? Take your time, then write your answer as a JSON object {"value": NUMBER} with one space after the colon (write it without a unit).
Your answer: {"value": 0.625}
